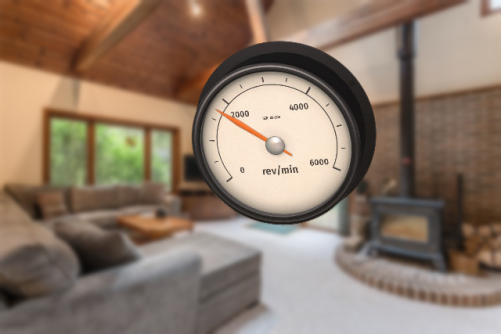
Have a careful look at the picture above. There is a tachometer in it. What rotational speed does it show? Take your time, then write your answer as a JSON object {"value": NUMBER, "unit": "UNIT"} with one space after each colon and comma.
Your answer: {"value": 1750, "unit": "rpm"}
